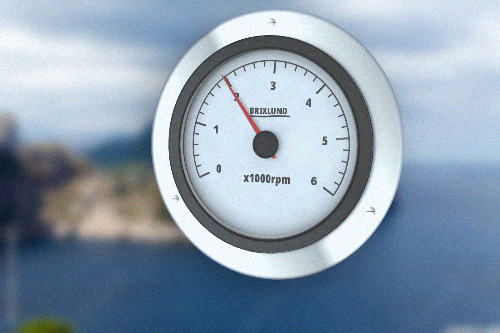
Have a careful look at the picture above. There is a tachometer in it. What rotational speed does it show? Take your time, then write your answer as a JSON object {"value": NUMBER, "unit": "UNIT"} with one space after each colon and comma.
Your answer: {"value": 2000, "unit": "rpm"}
